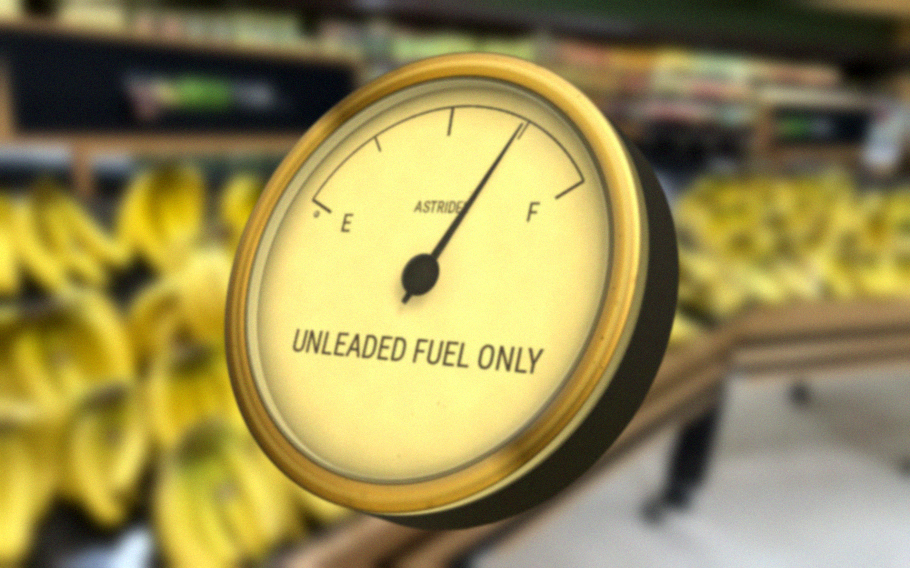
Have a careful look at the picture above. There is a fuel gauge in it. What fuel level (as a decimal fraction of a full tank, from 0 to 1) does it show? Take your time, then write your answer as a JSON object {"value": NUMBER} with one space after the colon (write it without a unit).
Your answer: {"value": 0.75}
